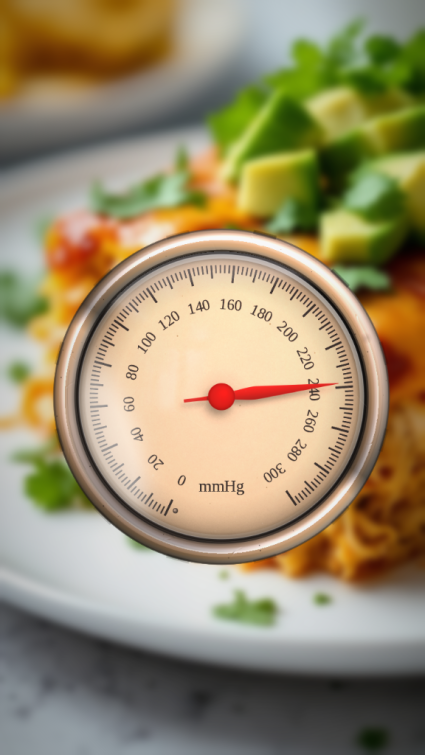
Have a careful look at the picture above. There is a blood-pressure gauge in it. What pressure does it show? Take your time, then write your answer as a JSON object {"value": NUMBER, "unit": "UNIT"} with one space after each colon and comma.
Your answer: {"value": 238, "unit": "mmHg"}
